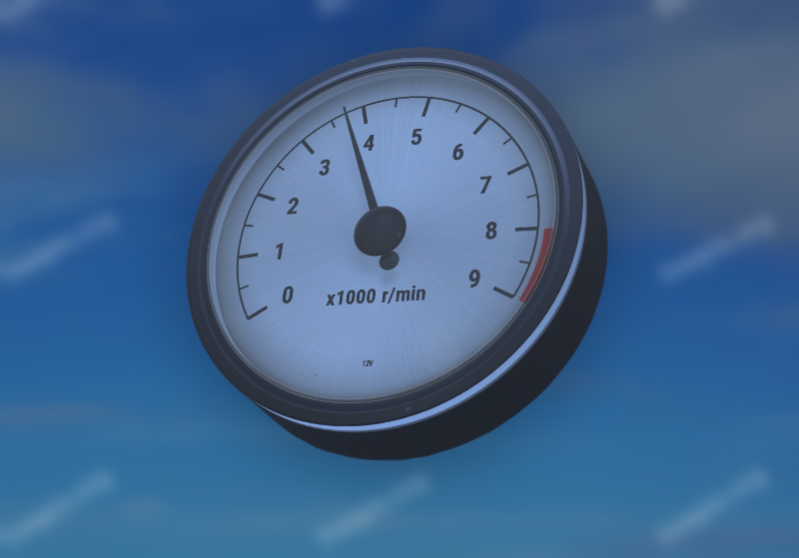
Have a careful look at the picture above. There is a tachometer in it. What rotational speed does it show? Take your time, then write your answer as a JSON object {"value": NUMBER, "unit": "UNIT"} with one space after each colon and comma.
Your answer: {"value": 3750, "unit": "rpm"}
